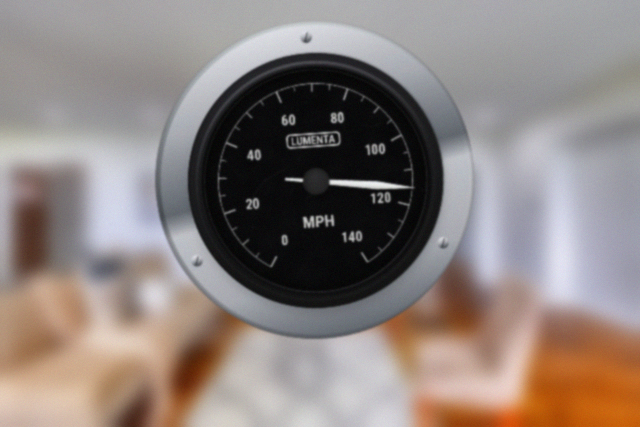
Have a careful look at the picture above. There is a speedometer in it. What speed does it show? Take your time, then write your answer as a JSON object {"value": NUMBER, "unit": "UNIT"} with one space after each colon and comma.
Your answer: {"value": 115, "unit": "mph"}
